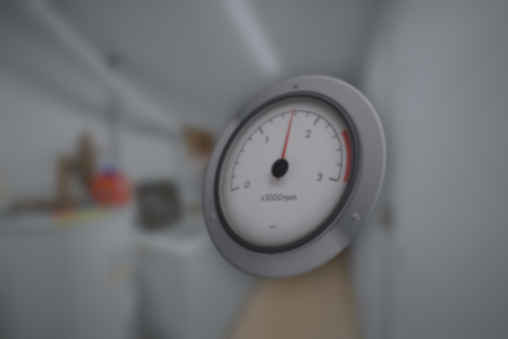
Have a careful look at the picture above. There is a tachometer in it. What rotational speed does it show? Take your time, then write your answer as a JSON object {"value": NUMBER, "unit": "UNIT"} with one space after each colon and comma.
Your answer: {"value": 1600, "unit": "rpm"}
